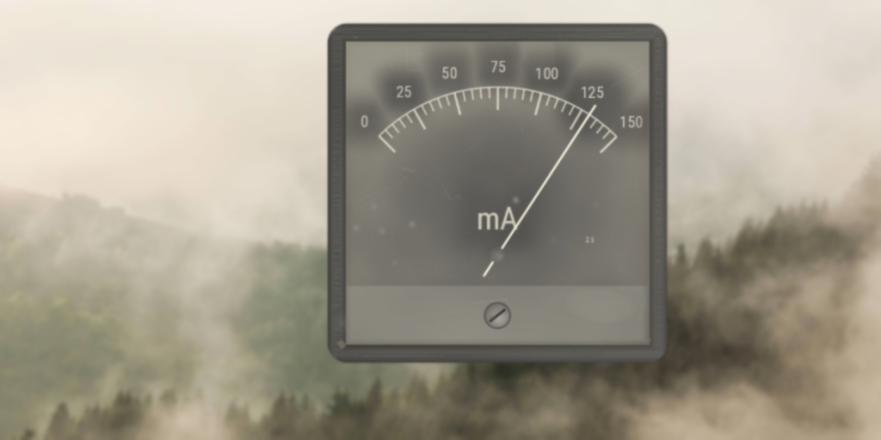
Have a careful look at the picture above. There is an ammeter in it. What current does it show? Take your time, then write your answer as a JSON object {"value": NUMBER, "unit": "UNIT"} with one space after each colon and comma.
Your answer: {"value": 130, "unit": "mA"}
